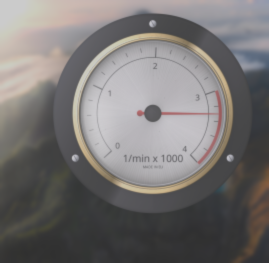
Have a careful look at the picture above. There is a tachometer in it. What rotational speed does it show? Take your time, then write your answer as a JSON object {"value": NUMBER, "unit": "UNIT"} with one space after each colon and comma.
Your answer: {"value": 3300, "unit": "rpm"}
